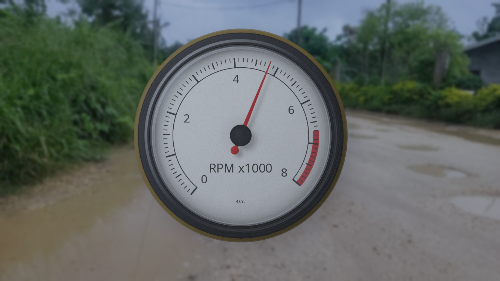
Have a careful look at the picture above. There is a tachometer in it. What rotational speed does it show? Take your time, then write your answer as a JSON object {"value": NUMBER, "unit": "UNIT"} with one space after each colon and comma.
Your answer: {"value": 4800, "unit": "rpm"}
